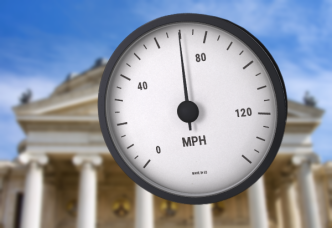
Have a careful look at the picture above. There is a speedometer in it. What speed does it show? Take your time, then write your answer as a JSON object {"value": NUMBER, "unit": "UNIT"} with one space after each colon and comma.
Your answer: {"value": 70, "unit": "mph"}
